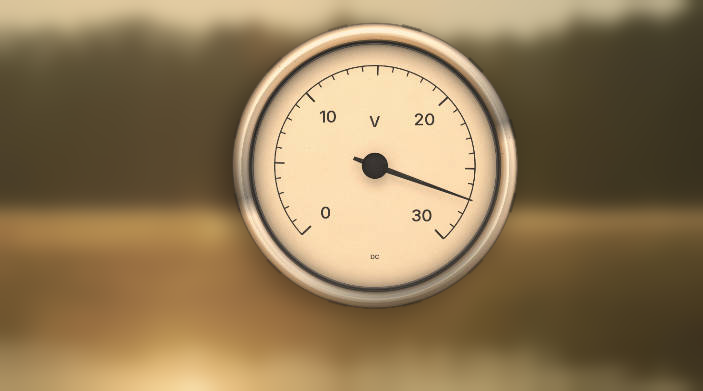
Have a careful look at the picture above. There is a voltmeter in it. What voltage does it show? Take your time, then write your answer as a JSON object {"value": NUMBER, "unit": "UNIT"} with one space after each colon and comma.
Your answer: {"value": 27, "unit": "V"}
